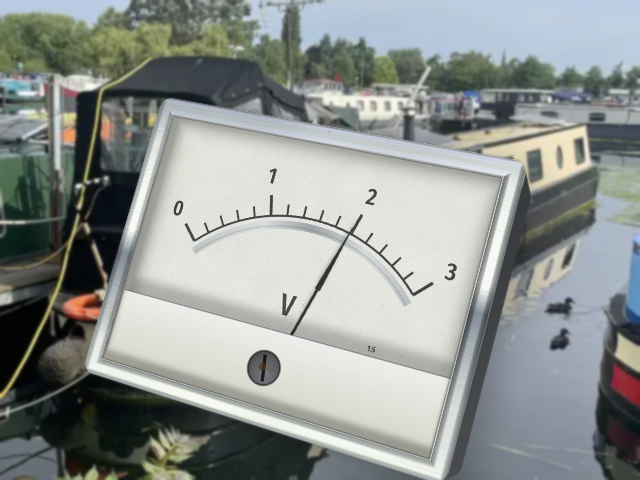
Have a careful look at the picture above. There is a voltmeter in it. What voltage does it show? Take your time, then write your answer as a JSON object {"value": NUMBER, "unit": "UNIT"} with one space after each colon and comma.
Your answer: {"value": 2, "unit": "V"}
